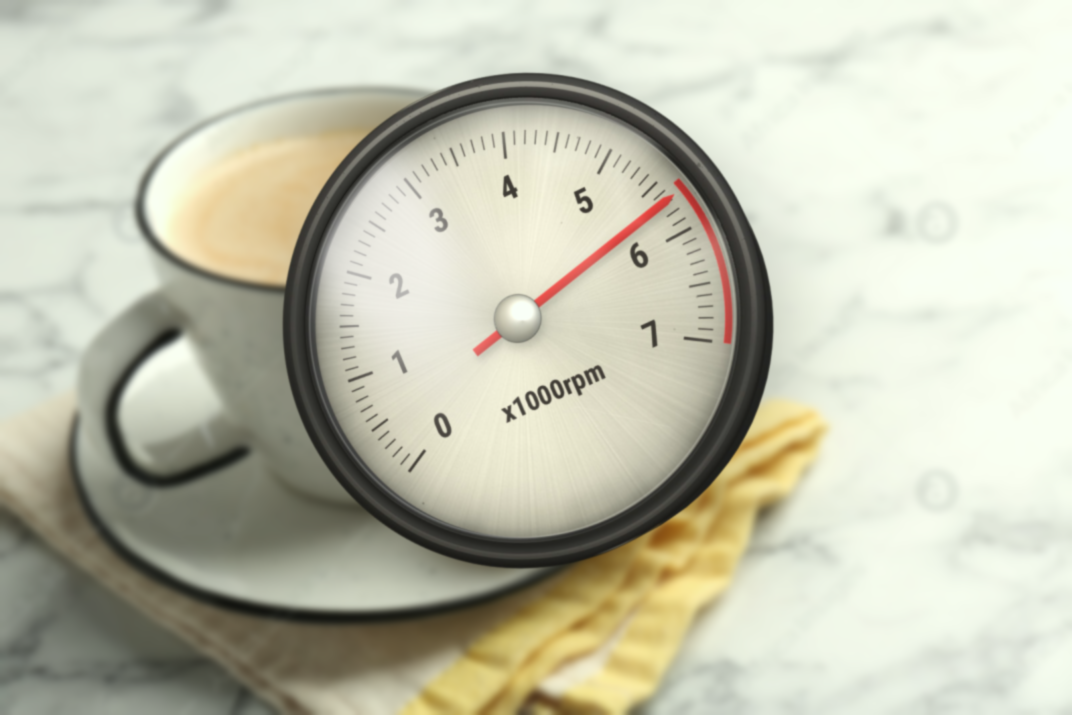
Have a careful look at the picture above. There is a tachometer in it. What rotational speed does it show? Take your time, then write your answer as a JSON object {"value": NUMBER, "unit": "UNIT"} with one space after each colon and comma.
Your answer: {"value": 5700, "unit": "rpm"}
